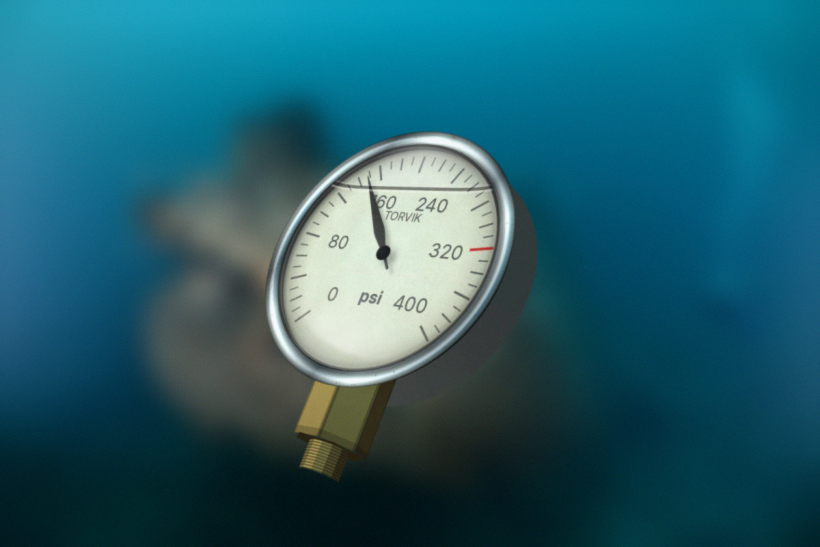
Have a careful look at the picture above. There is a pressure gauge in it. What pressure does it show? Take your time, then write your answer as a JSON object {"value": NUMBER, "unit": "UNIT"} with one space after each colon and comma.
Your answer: {"value": 150, "unit": "psi"}
